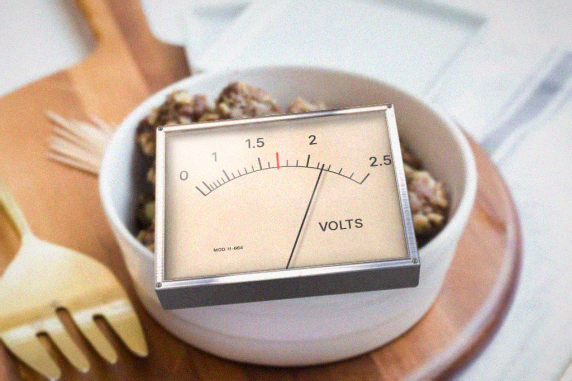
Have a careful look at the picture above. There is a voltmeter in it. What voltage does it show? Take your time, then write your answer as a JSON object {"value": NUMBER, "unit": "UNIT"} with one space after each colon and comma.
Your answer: {"value": 2.15, "unit": "V"}
